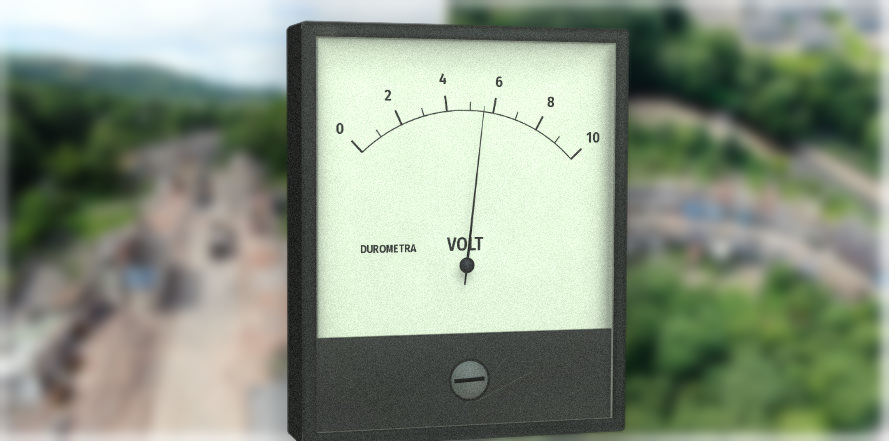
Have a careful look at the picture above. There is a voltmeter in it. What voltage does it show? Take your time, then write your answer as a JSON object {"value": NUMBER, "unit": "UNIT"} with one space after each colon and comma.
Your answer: {"value": 5.5, "unit": "V"}
